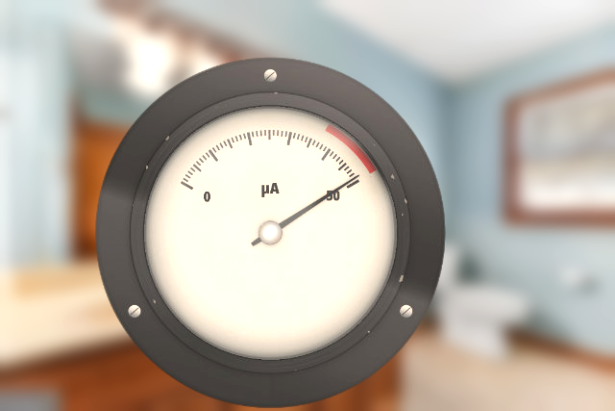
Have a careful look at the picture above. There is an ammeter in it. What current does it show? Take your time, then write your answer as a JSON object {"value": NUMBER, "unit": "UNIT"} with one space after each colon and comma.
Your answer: {"value": 49, "unit": "µA"}
